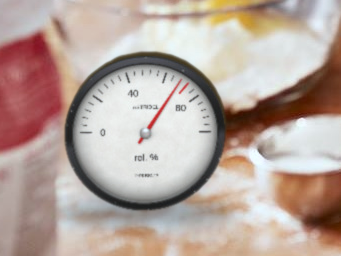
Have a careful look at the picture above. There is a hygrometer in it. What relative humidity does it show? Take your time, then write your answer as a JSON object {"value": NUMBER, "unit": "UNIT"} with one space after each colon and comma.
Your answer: {"value": 68, "unit": "%"}
